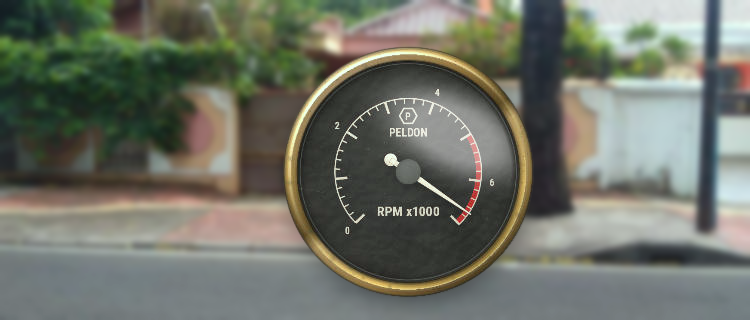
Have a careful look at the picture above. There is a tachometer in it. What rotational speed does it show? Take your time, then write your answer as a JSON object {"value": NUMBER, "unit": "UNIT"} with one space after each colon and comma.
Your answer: {"value": 6700, "unit": "rpm"}
